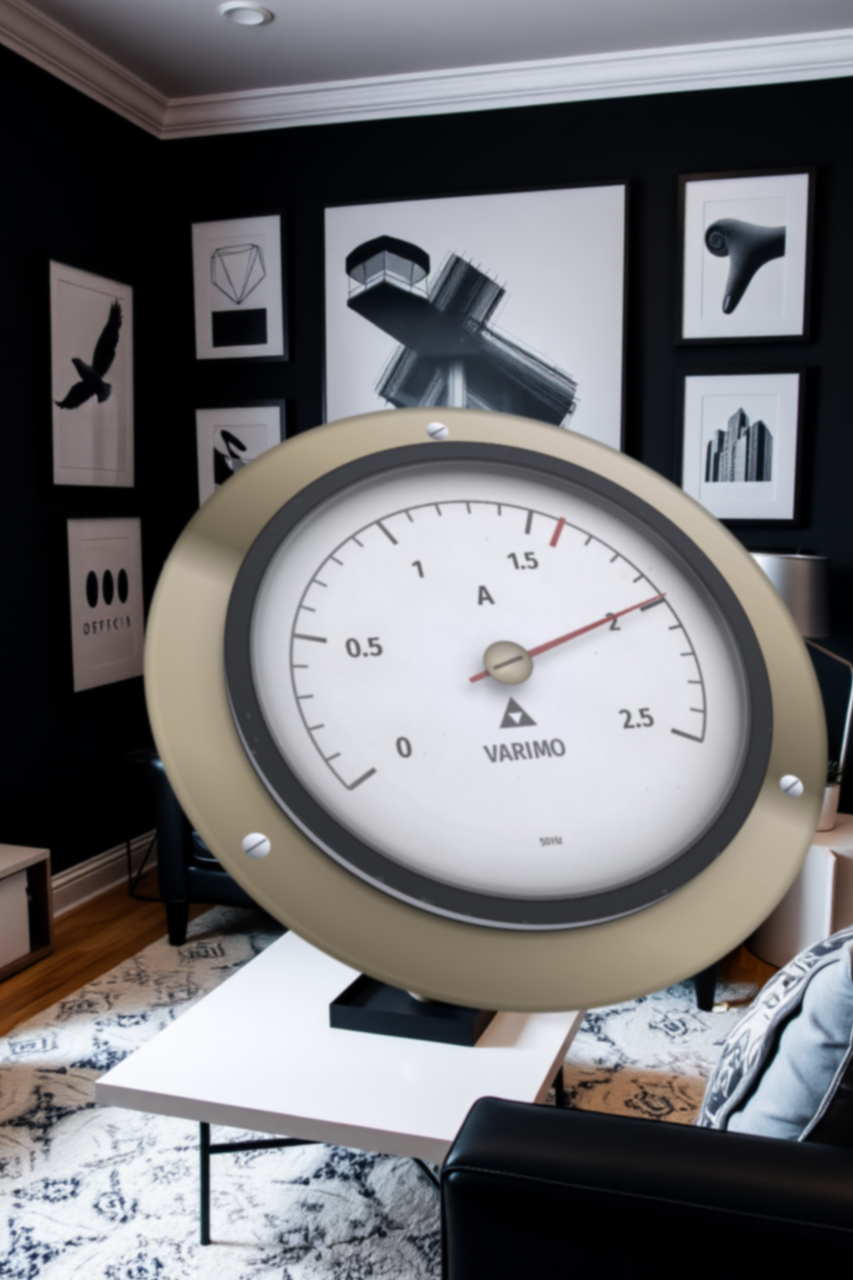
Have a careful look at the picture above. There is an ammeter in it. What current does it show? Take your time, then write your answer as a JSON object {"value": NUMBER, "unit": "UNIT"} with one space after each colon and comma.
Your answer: {"value": 2, "unit": "A"}
